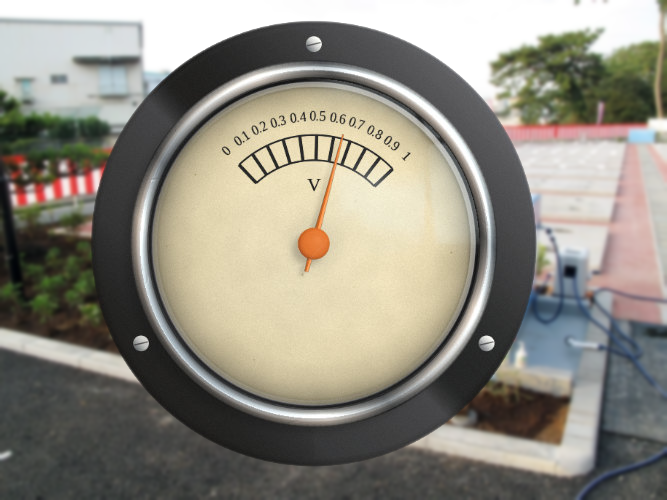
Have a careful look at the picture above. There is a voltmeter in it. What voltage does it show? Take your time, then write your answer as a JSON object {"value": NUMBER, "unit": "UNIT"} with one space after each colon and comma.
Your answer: {"value": 0.65, "unit": "V"}
